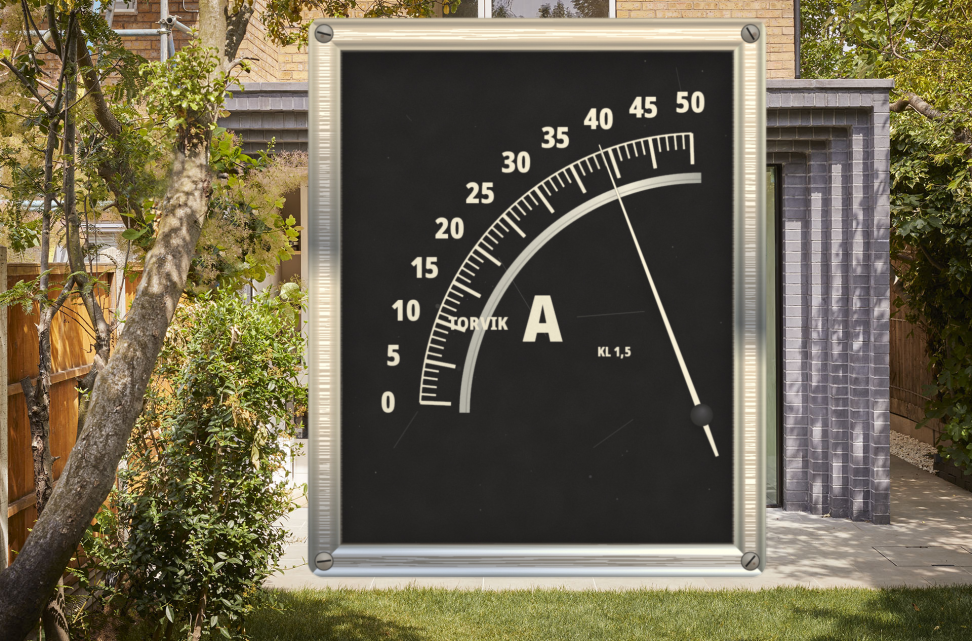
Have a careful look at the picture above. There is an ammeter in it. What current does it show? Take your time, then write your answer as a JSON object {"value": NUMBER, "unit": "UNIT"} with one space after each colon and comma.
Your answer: {"value": 39, "unit": "A"}
